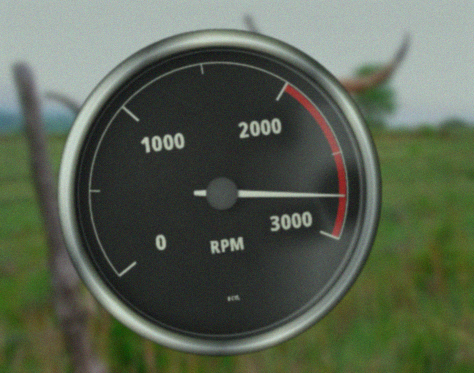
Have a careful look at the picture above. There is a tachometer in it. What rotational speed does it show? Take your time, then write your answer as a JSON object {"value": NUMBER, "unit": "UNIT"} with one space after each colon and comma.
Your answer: {"value": 2750, "unit": "rpm"}
